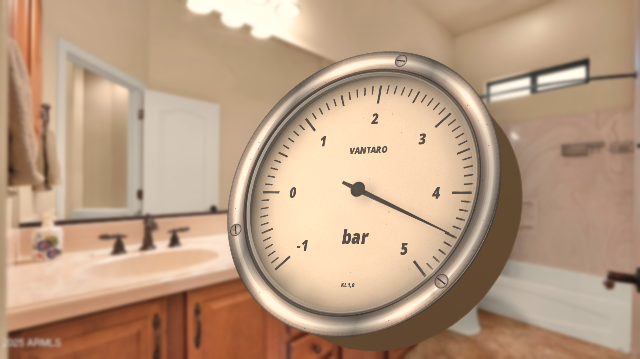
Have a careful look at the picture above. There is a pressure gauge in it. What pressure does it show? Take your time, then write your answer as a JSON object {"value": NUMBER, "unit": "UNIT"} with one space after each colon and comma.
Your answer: {"value": 4.5, "unit": "bar"}
